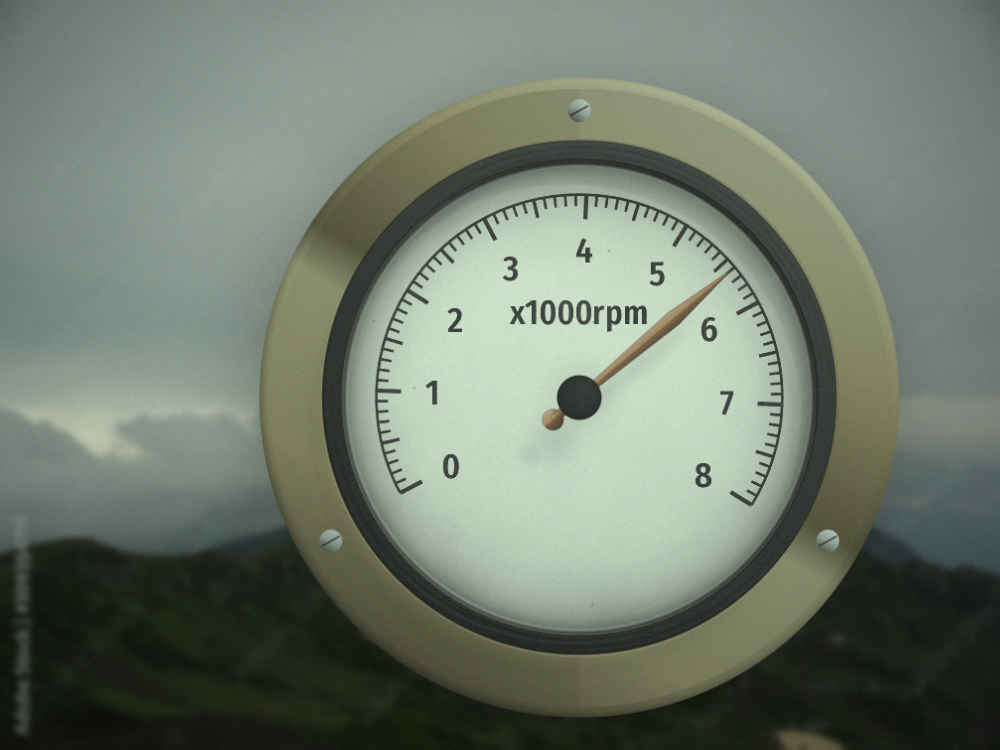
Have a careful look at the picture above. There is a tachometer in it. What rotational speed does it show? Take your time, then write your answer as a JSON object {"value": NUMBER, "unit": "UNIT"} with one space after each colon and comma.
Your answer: {"value": 5600, "unit": "rpm"}
